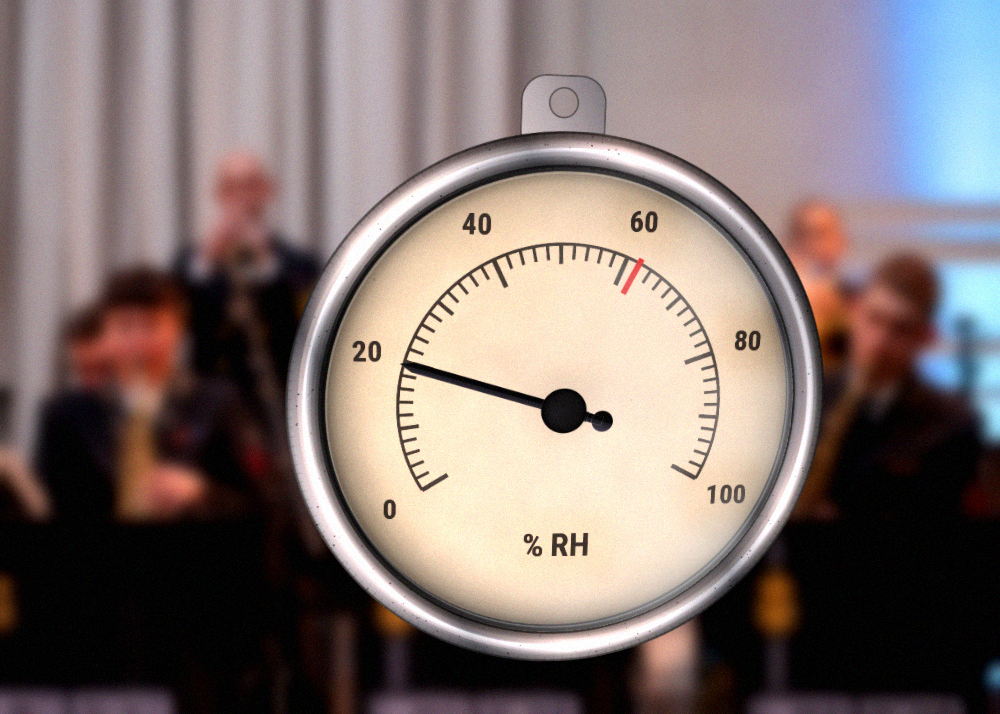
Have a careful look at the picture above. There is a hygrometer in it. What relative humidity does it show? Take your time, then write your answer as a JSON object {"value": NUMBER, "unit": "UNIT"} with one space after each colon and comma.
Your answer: {"value": 20, "unit": "%"}
